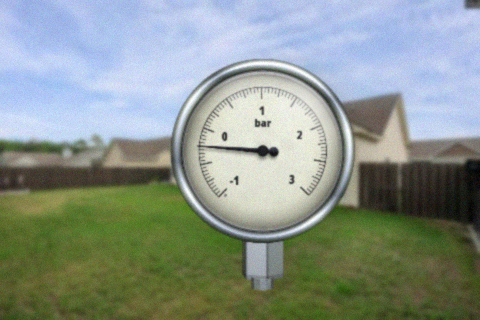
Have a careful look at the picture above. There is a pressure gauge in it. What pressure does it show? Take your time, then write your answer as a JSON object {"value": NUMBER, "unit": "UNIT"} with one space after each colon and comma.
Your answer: {"value": -0.25, "unit": "bar"}
